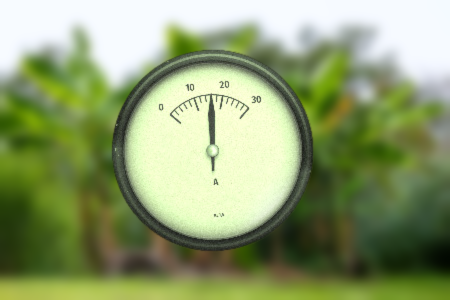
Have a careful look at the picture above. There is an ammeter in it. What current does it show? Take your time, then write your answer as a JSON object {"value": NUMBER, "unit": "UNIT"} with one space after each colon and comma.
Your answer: {"value": 16, "unit": "A"}
